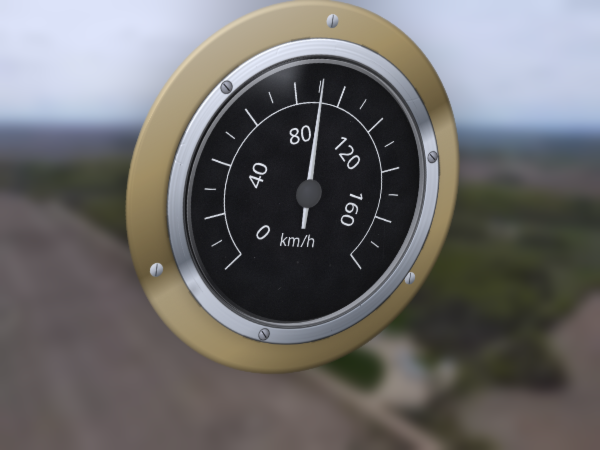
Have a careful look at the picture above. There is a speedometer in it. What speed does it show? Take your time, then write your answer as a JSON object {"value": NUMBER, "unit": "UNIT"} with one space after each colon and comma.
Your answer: {"value": 90, "unit": "km/h"}
